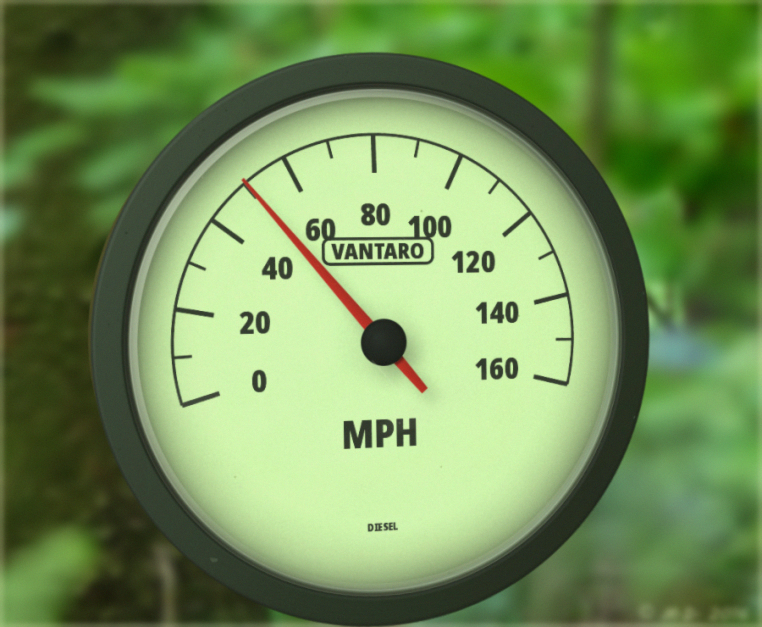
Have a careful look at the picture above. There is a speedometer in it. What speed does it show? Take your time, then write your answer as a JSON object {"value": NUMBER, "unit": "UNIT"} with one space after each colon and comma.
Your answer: {"value": 50, "unit": "mph"}
